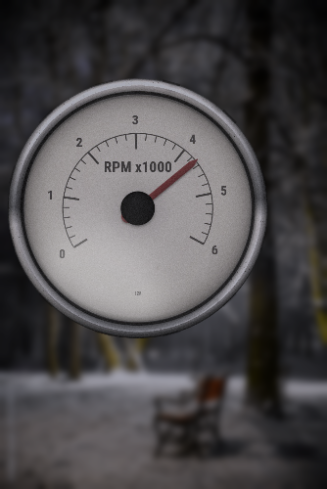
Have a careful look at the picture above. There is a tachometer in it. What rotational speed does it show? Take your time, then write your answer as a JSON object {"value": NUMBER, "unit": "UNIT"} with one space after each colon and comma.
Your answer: {"value": 4300, "unit": "rpm"}
